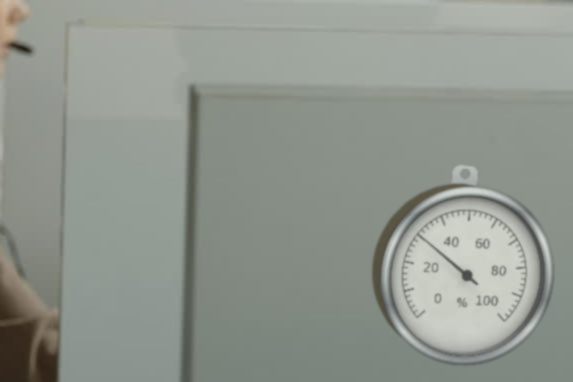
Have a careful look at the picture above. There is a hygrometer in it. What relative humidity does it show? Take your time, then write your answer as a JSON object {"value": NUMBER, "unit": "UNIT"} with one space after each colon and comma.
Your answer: {"value": 30, "unit": "%"}
